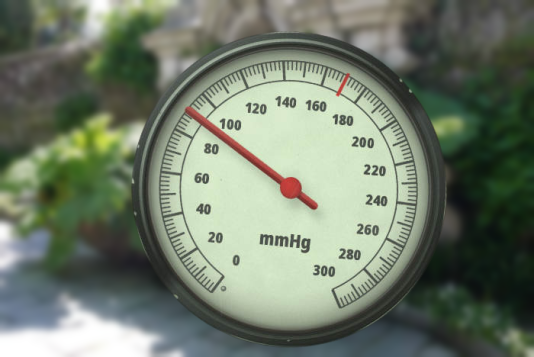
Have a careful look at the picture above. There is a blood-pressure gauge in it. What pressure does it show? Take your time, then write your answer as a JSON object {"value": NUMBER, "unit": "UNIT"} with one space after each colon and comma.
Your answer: {"value": 90, "unit": "mmHg"}
